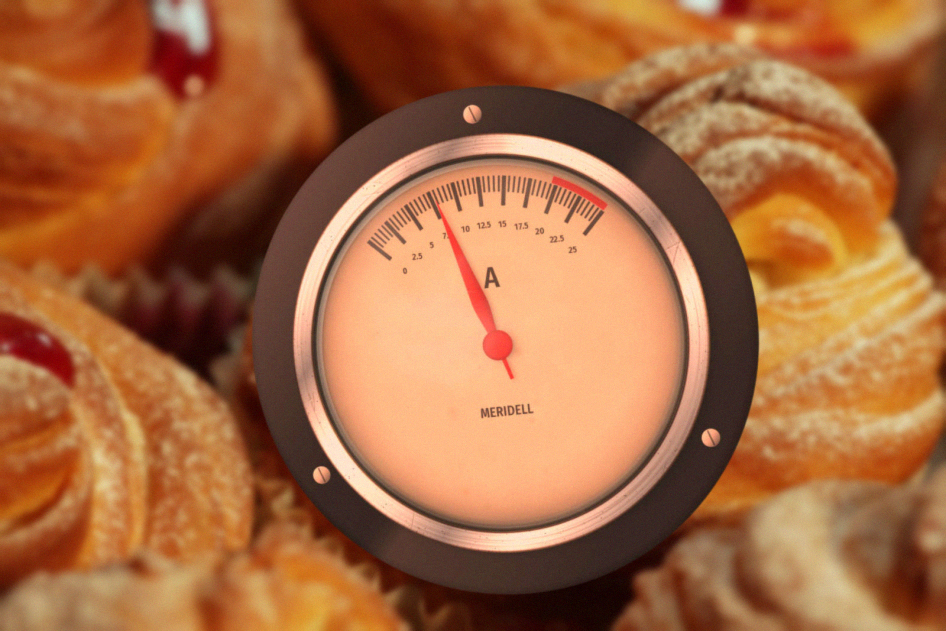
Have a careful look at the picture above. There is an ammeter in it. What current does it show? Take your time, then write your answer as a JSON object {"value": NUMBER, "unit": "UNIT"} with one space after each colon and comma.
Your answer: {"value": 8, "unit": "A"}
